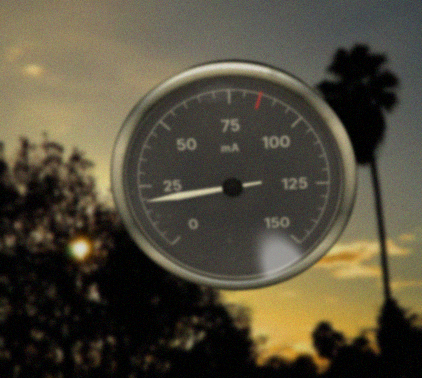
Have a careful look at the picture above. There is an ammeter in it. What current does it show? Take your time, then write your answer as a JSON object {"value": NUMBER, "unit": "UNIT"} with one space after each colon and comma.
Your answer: {"value": 20, "unit": "mA"}
